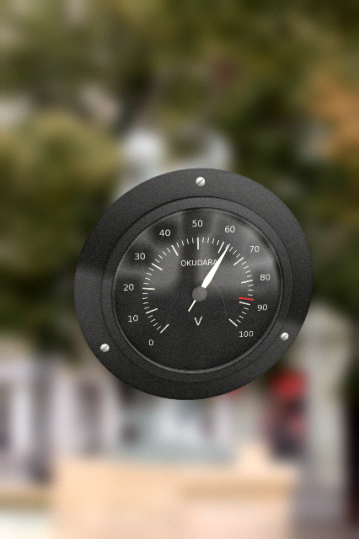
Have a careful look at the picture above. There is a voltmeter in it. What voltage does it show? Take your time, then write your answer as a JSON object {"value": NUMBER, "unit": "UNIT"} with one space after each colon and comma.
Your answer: {"value": 62, "unit": "V"}
